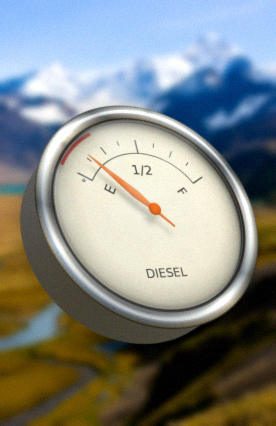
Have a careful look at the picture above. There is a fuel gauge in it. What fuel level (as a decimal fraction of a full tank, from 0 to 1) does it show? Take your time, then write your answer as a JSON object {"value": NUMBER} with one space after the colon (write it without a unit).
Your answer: {"value": 0.125}
